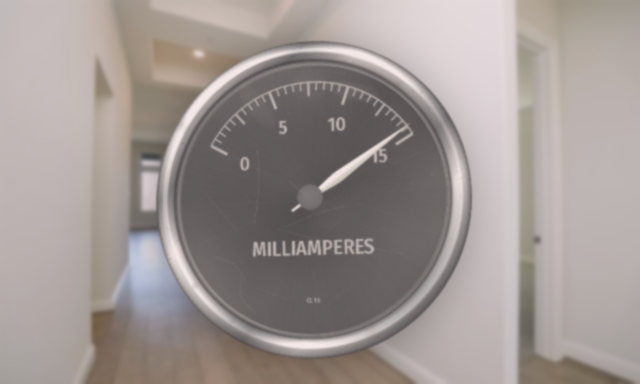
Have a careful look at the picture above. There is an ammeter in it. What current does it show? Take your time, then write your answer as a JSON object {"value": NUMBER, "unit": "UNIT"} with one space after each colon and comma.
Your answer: {"value": 14.5, "unit": "mA"}
